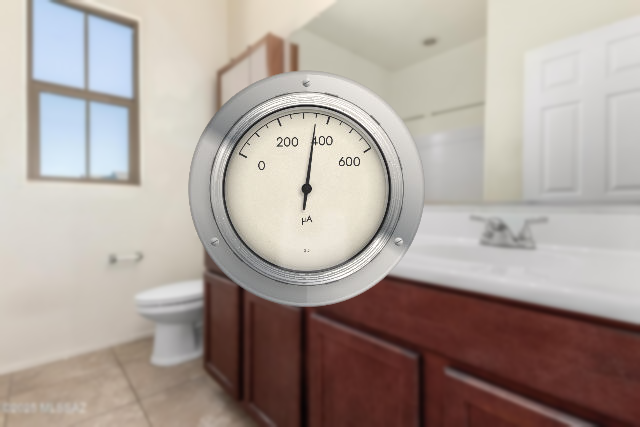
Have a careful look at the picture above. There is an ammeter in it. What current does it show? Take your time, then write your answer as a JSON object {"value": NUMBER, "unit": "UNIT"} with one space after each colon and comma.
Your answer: {"value": 350, "unit": "µA"}
